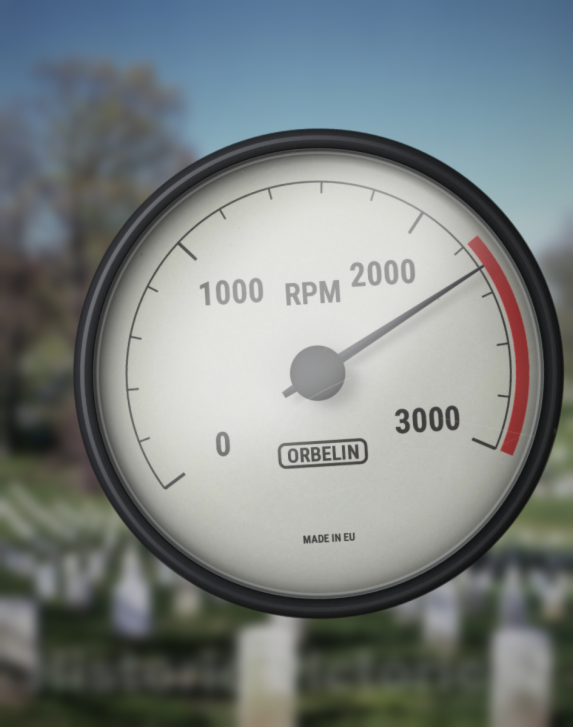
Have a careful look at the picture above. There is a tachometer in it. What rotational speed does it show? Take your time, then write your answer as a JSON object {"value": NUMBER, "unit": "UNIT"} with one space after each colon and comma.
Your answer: {"value": 2300, "unit": "rpm"}
